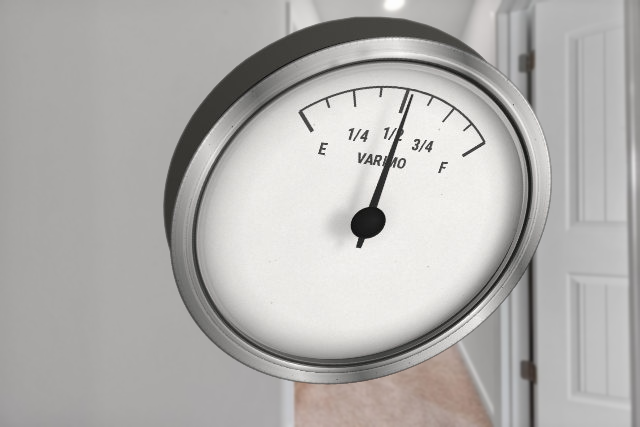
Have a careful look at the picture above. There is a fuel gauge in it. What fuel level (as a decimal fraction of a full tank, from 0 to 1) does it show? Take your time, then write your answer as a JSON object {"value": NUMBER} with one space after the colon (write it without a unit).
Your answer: {"value": 0.5}
